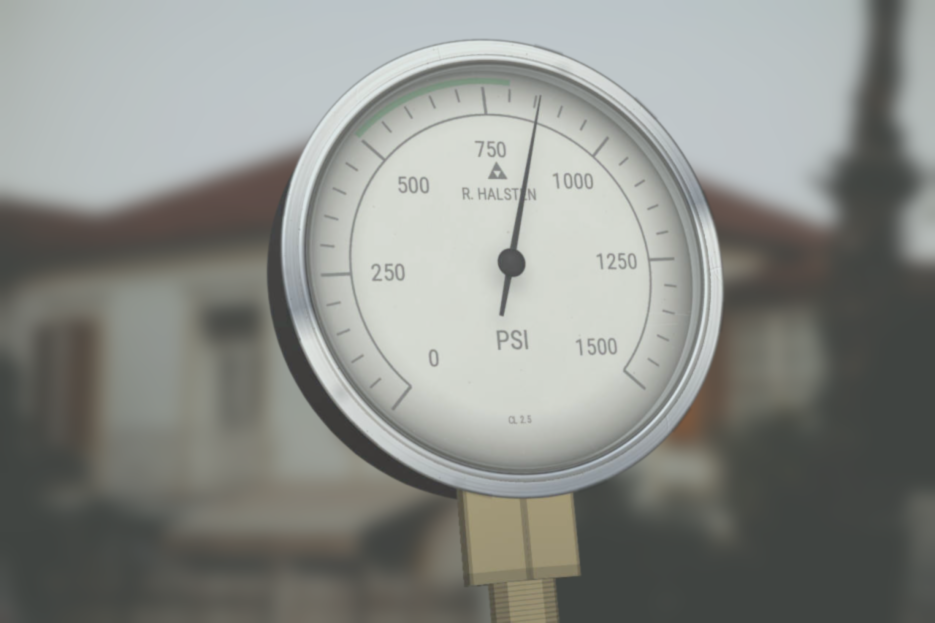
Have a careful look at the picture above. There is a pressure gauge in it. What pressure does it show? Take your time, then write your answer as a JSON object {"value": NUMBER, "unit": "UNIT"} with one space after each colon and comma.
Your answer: {"value": 850, "unit": "psi"}
